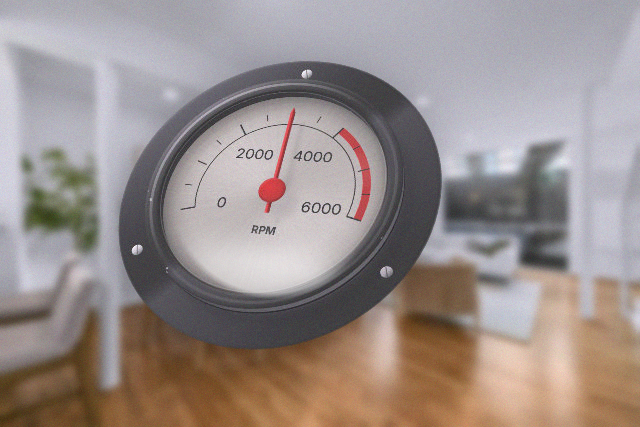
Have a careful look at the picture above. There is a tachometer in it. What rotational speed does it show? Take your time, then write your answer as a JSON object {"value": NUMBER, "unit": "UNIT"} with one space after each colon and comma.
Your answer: {"value": 3000, "unit": "rpm"}
